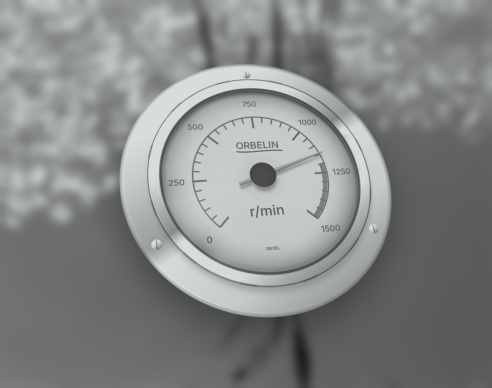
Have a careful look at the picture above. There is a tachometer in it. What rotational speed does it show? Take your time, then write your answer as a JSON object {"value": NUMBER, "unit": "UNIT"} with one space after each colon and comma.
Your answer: {"value": 1150, "unit": "rpm"}
